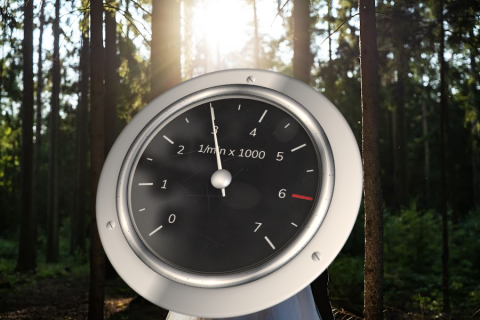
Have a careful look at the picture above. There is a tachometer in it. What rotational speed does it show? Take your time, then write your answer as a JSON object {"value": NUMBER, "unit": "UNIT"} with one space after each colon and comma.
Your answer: {"value": 3000, "unit": "rpm"}
